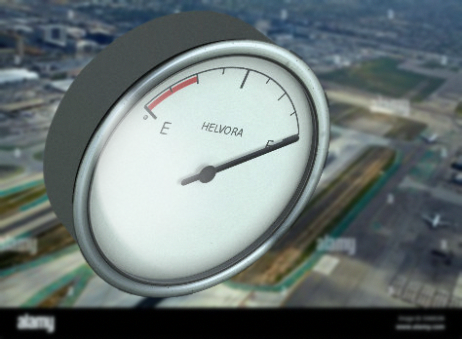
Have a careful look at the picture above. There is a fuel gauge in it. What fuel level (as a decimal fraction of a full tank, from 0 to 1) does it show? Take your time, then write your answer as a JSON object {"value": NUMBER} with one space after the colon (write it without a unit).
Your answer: {"value": 1}
